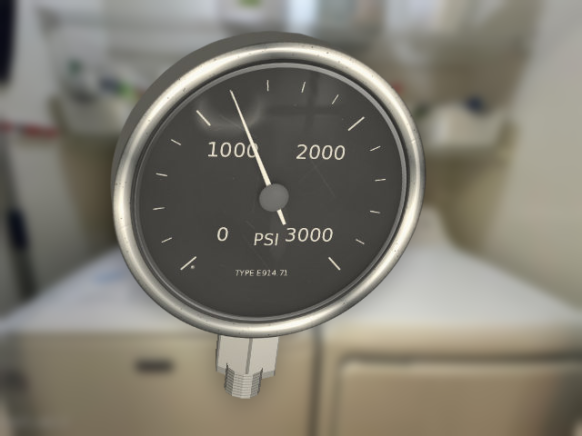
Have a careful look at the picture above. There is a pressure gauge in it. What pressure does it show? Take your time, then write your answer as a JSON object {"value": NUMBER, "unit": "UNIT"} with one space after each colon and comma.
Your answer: {"value": 1200, "unit": "psi"}
